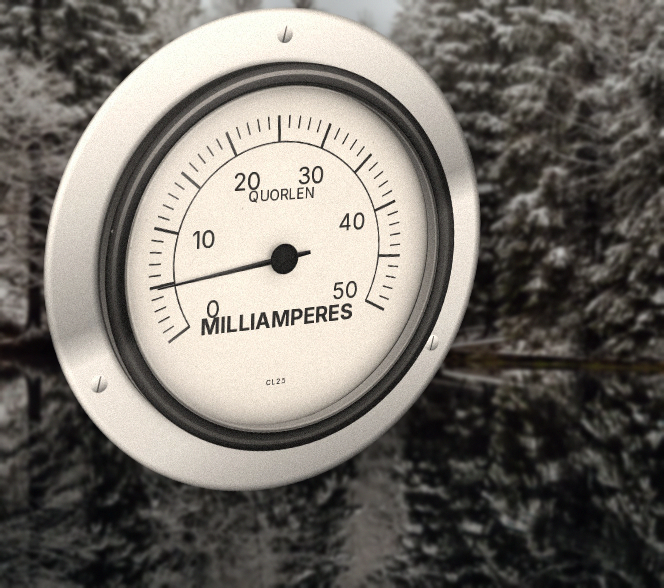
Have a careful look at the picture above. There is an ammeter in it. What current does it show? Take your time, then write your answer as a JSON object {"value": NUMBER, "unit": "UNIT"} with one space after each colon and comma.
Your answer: {"value": 5, "unit": "mA"}
